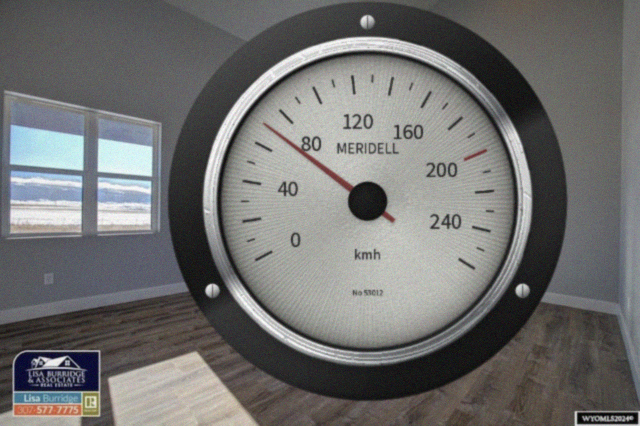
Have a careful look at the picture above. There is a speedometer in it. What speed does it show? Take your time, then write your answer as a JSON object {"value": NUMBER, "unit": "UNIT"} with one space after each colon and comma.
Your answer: {"value": 70, "unit": "km/h"}
